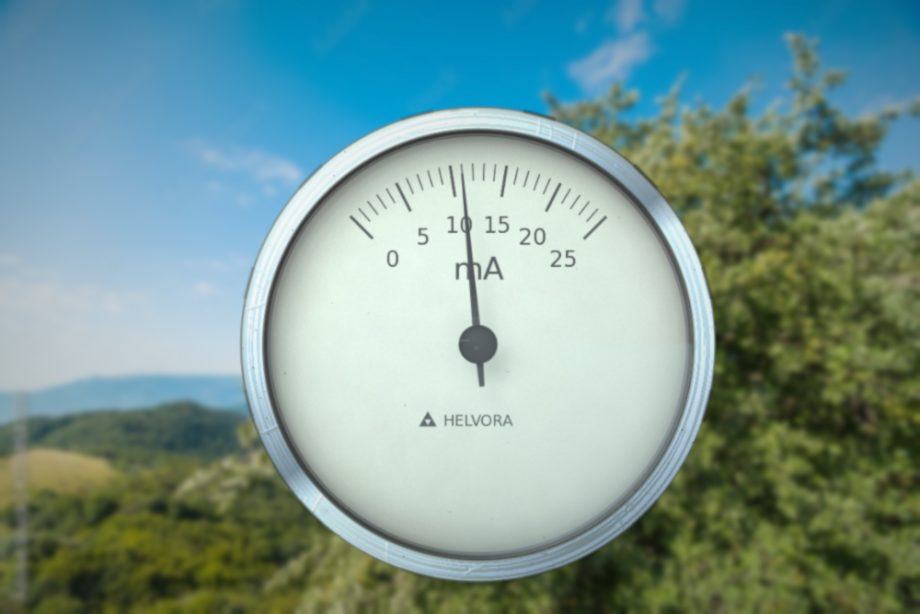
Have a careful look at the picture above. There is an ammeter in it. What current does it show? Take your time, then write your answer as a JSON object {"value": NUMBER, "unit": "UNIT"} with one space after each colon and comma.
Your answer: {"value": 11, "unit": "mA"}
